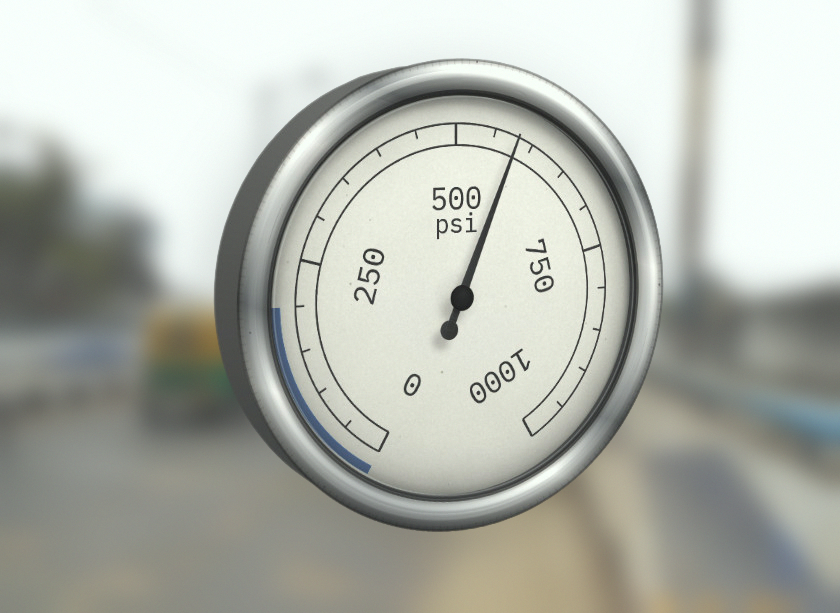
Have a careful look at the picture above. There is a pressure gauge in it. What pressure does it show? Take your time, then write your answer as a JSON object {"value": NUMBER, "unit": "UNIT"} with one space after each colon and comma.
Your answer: {"value": 575, "unit": "psi"}
